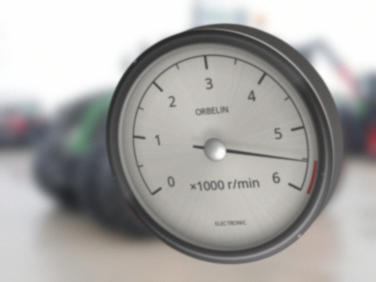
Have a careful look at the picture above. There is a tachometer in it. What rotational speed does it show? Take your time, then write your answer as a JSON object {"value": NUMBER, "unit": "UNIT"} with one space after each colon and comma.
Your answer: {"value": 5500, "unit": "rpm"}
